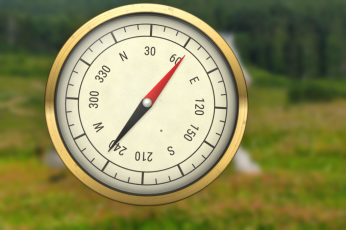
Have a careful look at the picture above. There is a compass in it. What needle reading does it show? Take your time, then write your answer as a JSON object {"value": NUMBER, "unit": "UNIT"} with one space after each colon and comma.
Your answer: {"value": 65, "unit": "°"}
